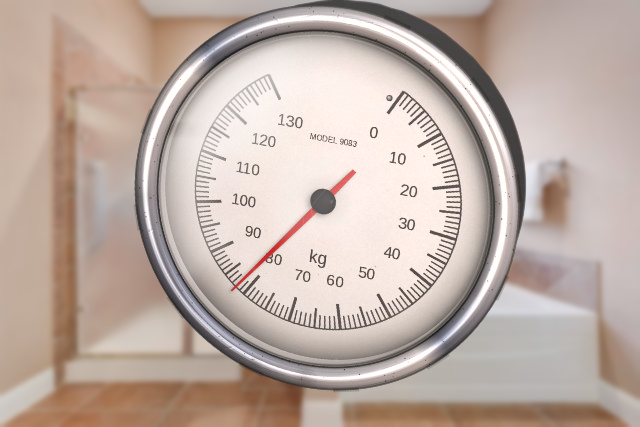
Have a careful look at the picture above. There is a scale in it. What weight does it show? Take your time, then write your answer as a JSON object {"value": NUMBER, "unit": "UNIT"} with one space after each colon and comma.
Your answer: {"value": 82, "unit": "kg"}
